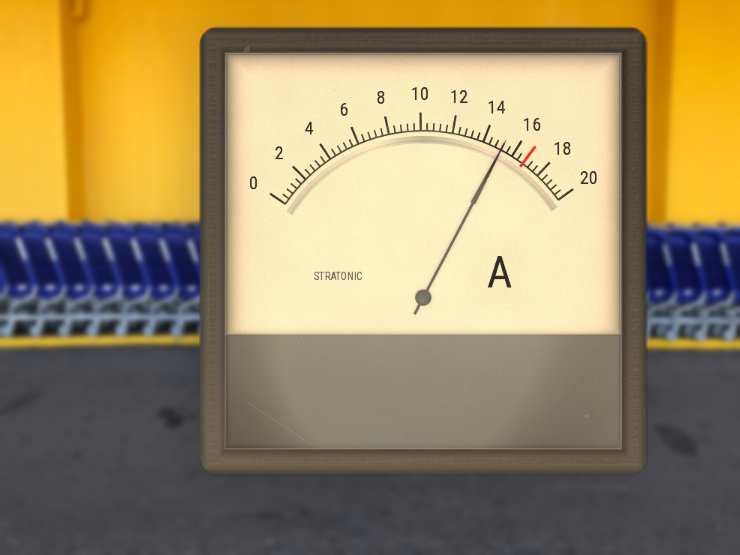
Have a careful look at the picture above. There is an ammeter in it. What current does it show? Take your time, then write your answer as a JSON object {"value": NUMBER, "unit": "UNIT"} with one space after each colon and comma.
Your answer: {"value": 15.2, "unit": "A"}
